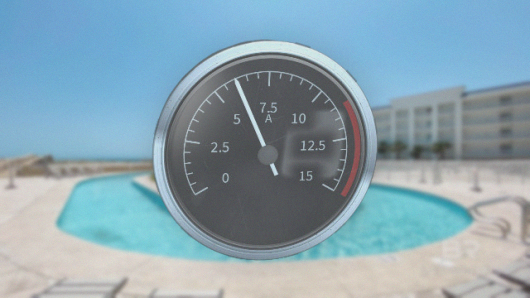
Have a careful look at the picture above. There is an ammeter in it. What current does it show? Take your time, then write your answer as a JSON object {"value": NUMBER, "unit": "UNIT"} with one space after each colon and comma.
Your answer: {"value": 6, "unit": "A"}
